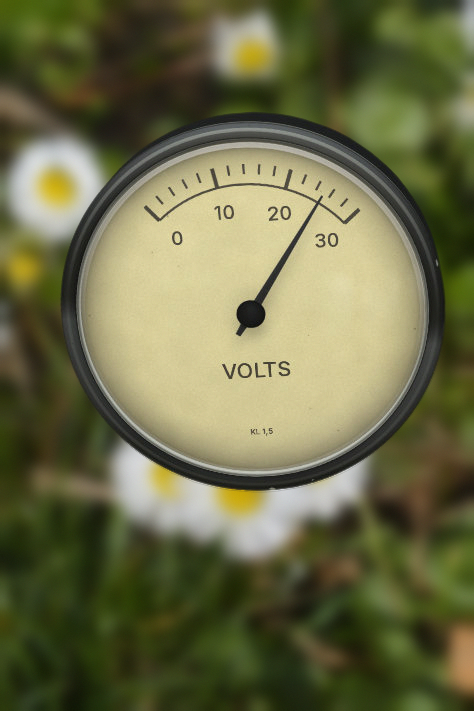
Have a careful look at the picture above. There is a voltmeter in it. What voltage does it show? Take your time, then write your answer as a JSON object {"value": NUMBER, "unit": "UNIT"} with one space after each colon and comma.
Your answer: {"value": 25, "unit": "V"}
